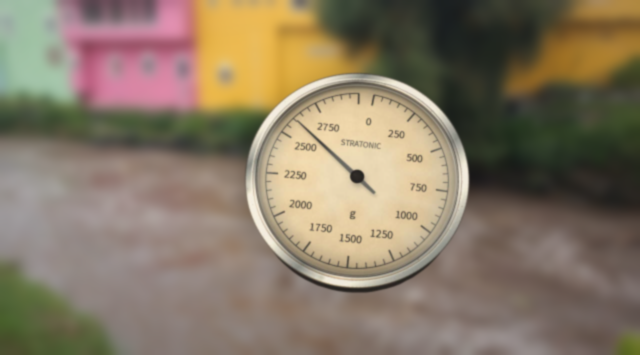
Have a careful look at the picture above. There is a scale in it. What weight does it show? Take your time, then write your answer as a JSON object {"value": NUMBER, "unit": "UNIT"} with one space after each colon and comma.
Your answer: {"value": 2600, "unit": "g"}
